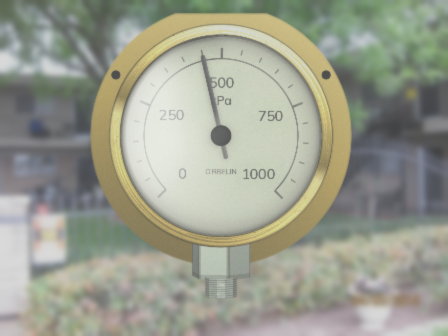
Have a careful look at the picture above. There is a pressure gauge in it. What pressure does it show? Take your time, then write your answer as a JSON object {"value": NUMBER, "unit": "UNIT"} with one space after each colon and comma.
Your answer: {"value": 450, "unit": "kPa"}
